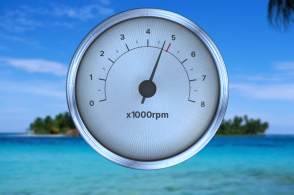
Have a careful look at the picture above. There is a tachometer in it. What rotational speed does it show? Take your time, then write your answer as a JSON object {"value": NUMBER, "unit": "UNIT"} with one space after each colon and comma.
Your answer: {"value": 4750, "unit": "rpm"}
